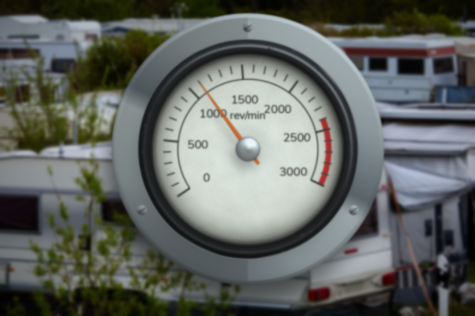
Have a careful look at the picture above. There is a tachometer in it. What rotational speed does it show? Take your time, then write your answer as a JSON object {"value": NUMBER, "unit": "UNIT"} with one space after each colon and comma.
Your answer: {"value": 1100, "unit": "rpm"}
